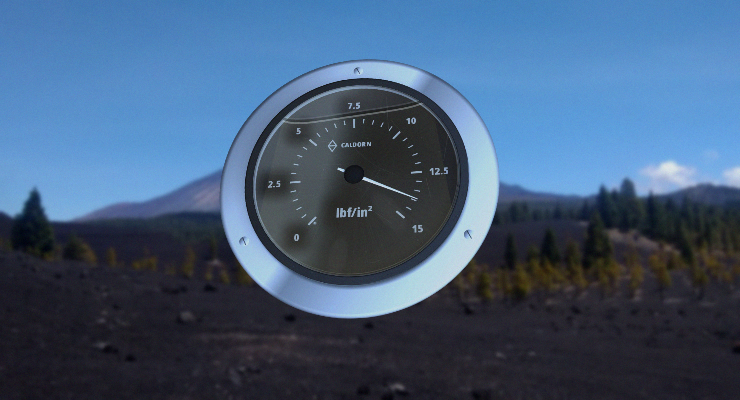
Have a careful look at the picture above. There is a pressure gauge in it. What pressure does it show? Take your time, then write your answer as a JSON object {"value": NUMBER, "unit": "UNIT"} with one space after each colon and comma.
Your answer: {"value": 14, "unit": "psi"}
